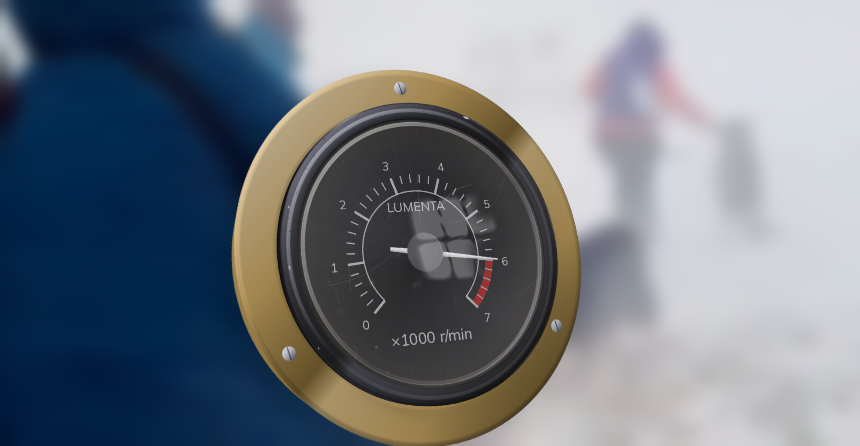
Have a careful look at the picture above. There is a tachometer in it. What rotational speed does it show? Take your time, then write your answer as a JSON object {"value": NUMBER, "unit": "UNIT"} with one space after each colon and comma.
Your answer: {"value": 6000, "unit": "rpm"}
